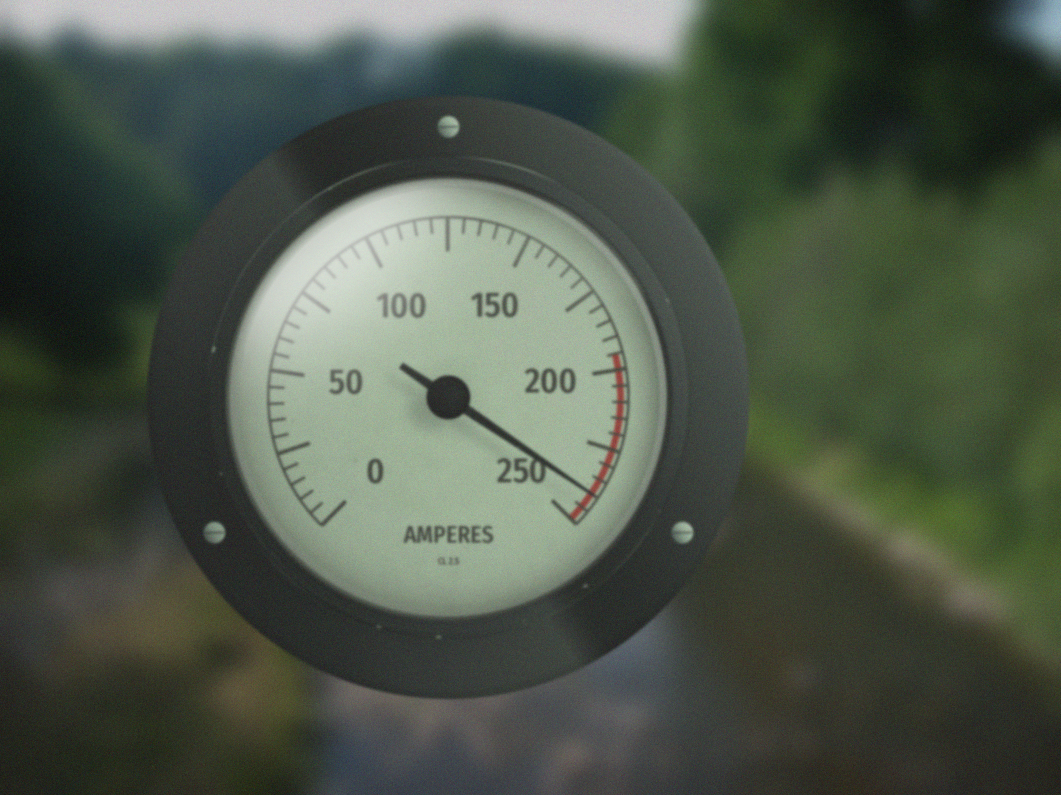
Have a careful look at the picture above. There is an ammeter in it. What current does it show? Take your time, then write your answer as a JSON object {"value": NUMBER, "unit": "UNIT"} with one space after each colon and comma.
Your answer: {"value": 240, "unit": "A"}
